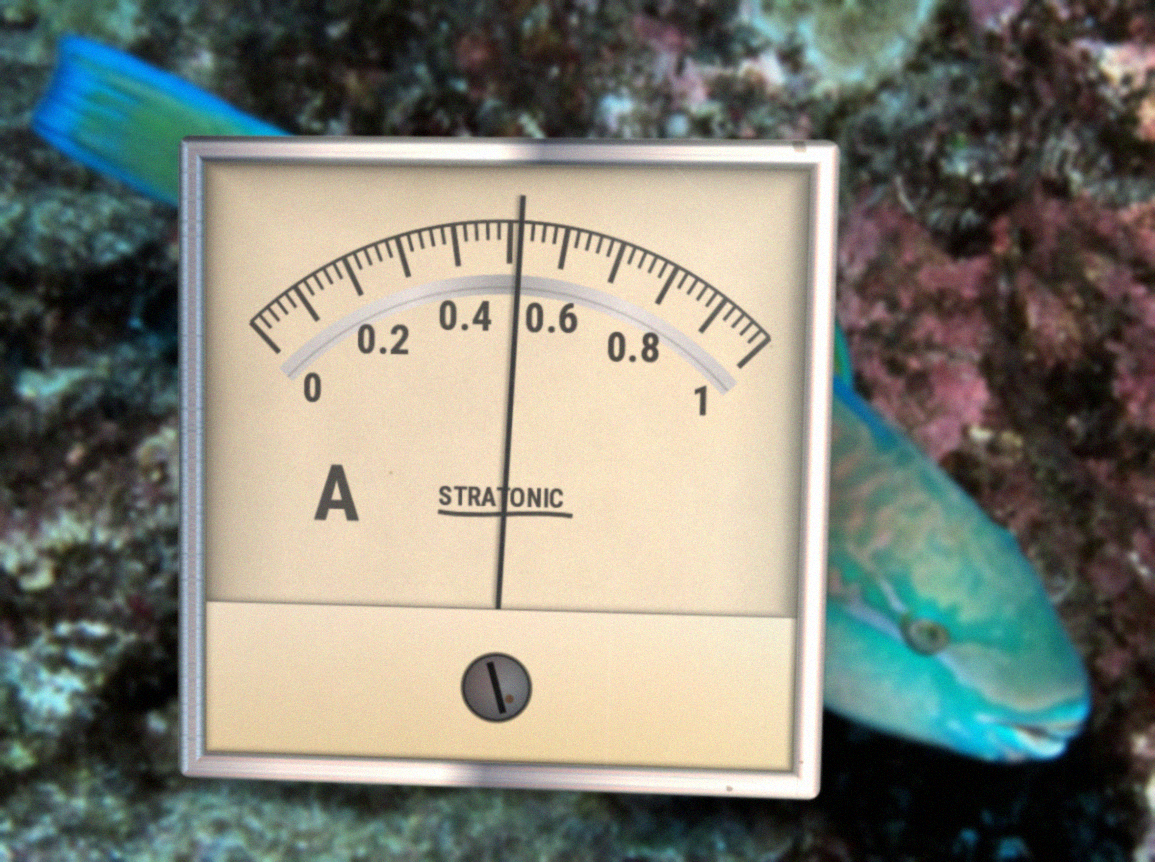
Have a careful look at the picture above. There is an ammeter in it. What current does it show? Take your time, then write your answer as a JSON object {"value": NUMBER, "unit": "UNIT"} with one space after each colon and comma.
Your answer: {"value": 0.52, "unit": "A"}
